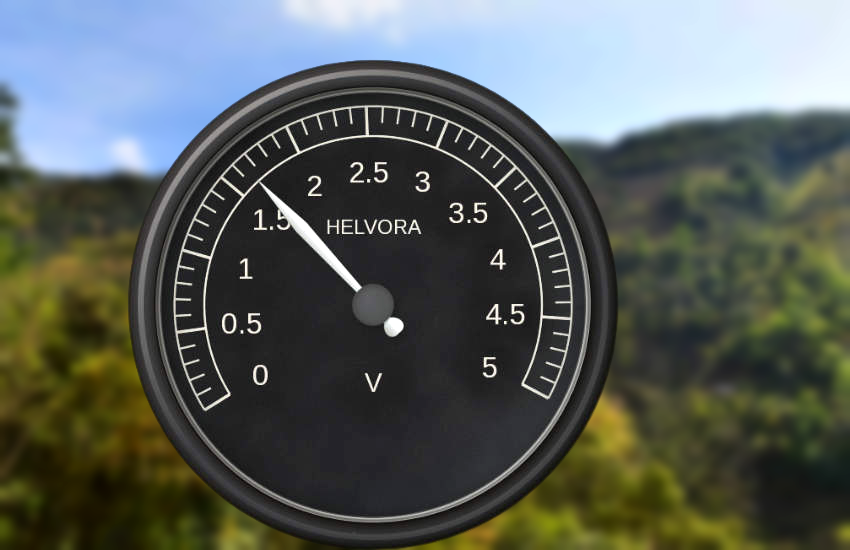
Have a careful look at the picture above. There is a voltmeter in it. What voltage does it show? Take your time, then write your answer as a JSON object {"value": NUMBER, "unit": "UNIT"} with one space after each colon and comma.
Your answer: {"value": 1.65, "unit": "V"}
